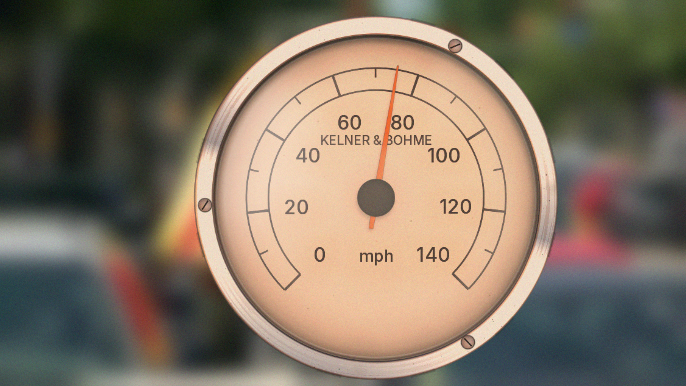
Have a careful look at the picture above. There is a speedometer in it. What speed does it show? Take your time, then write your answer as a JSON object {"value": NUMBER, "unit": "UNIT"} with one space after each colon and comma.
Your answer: {"value": 75, "unit": "mph"}
